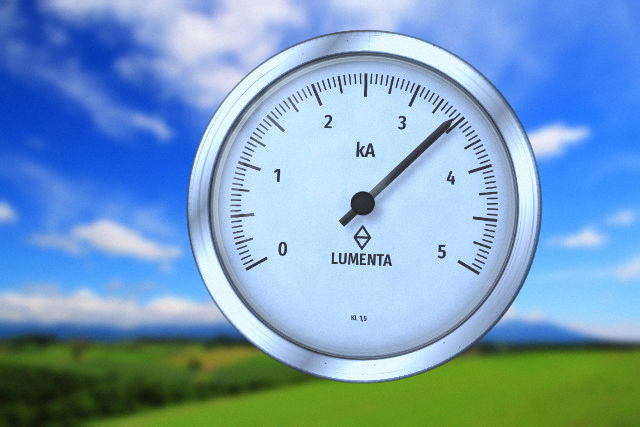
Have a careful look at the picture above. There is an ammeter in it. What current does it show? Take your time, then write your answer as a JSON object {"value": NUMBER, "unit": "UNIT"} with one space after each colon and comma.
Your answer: {"value": 3.45, "unit": "kA"}
